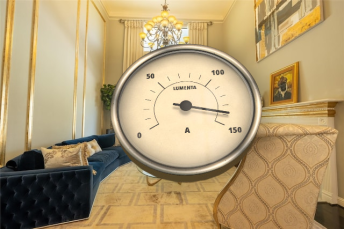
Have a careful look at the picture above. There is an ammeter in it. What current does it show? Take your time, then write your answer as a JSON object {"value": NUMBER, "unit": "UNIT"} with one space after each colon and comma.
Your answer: {"value": 140, "unit": "A"}
